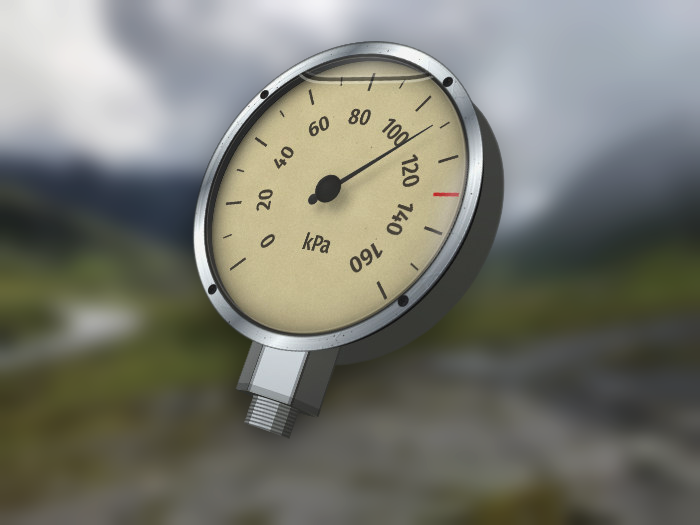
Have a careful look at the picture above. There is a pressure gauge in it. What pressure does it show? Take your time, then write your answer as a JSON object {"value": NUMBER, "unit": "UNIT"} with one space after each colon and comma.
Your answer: {"value": 110, "unit": "kPa"}
